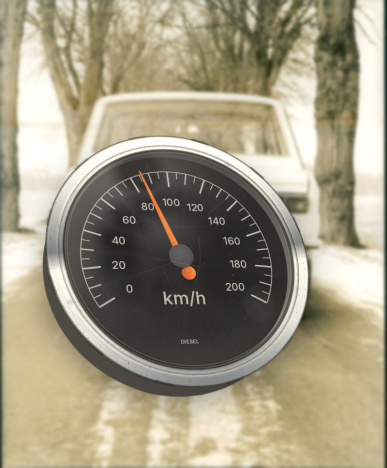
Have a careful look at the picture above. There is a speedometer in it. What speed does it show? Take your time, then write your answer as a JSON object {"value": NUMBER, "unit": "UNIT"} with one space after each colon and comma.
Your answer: {"value": 85, "unit": "km/h"}
